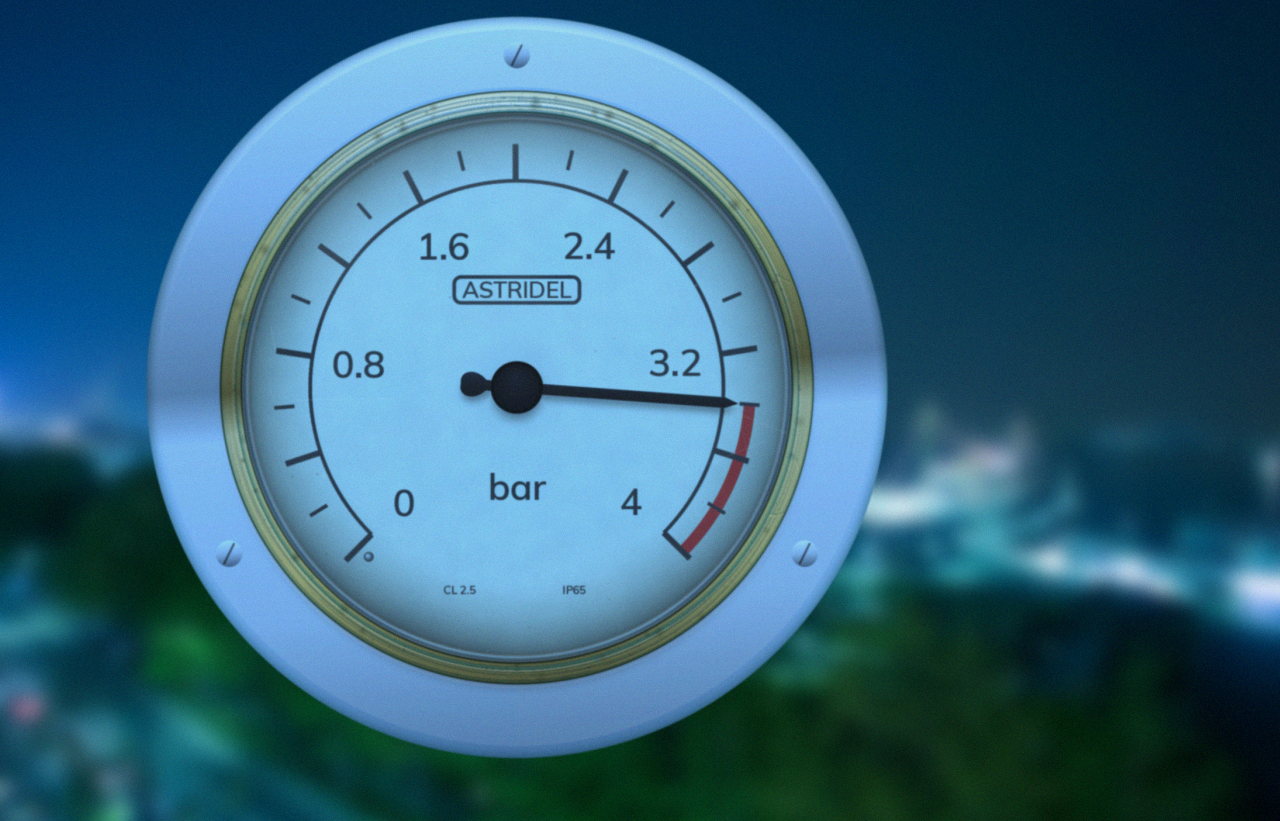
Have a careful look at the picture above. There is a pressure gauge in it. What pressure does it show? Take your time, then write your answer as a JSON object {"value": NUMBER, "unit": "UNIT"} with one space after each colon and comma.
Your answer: {"value": 3.4, "unit": "bar"}
